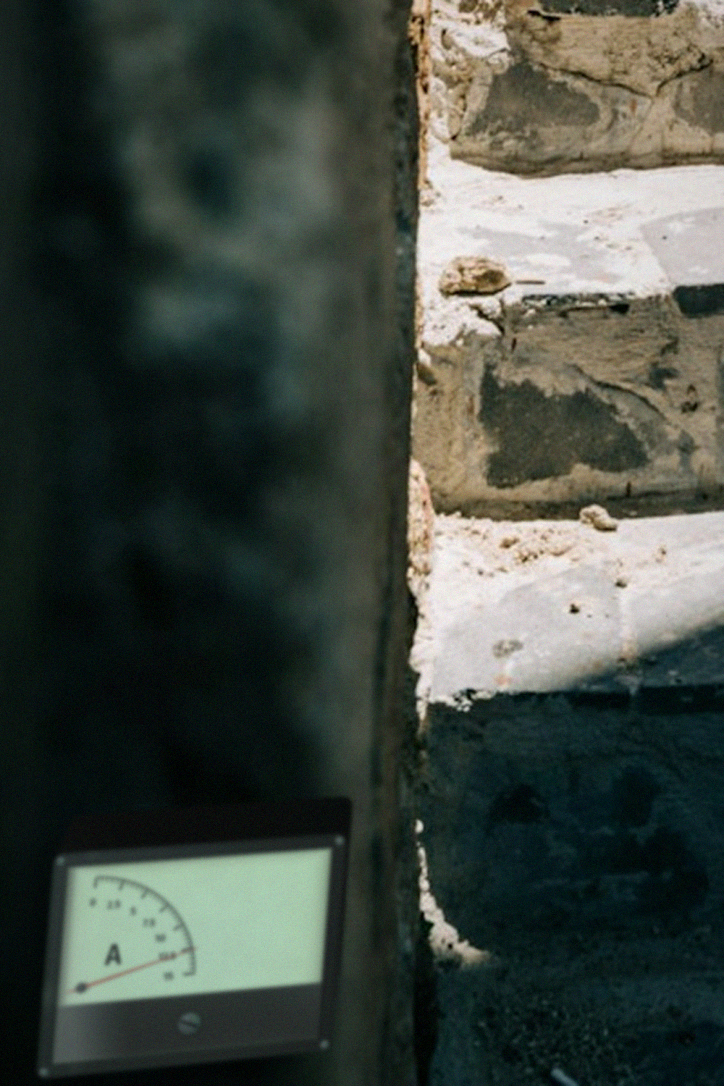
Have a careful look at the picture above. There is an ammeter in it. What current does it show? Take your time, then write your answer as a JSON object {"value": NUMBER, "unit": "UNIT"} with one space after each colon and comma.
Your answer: {"value": 12.5, "unit": "A"}
